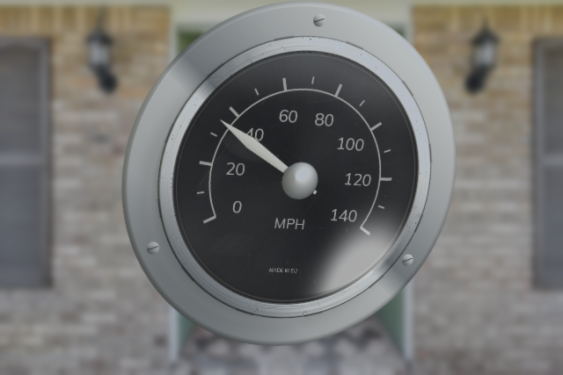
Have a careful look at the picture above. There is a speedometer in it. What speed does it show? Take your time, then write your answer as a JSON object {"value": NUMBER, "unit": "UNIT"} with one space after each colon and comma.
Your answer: {"value": 35, "unit": "mph"}
